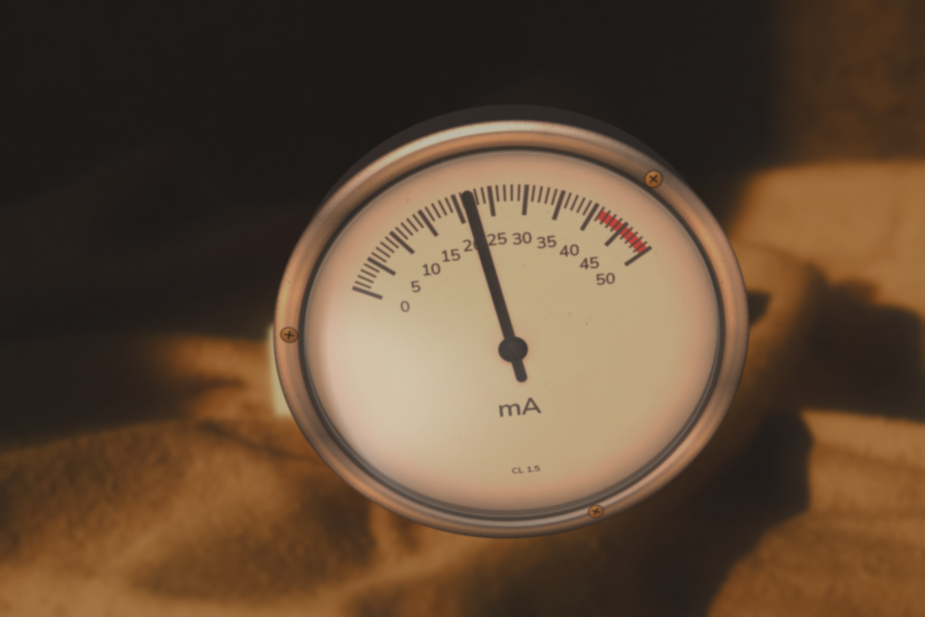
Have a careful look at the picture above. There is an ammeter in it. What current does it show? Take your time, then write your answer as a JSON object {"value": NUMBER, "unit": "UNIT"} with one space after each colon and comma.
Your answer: {"value": 22, "unit": "mA"}
